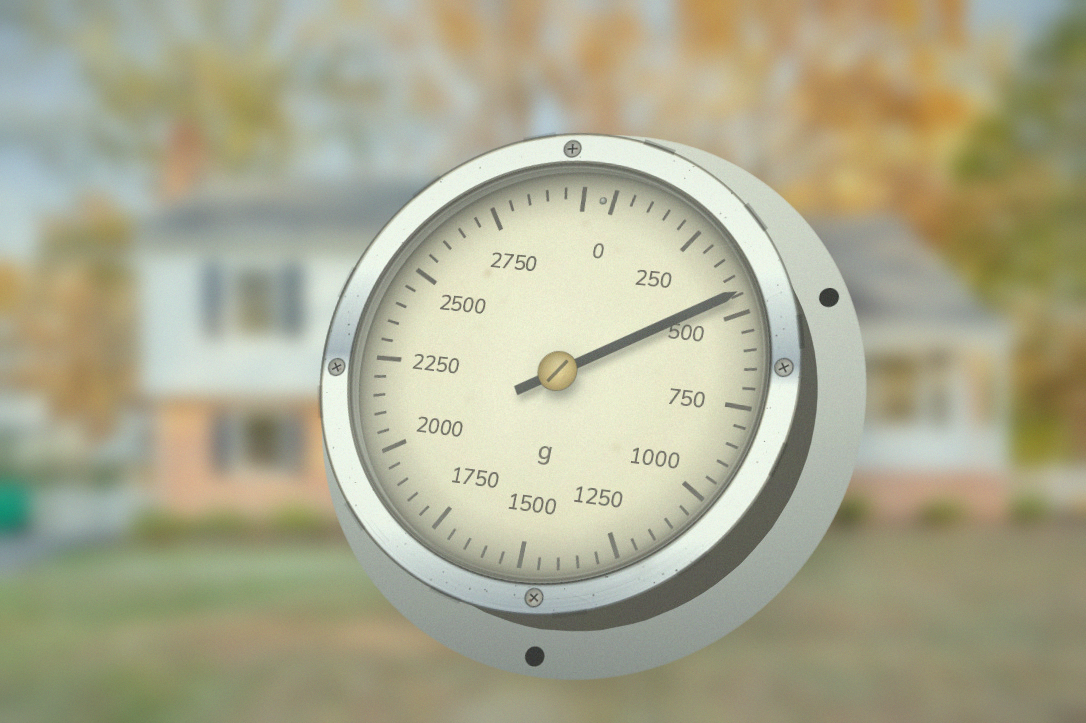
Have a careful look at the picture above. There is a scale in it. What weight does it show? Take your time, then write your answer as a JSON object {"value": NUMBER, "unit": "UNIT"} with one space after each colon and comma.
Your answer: {"value": 450, "unit": "g"}
